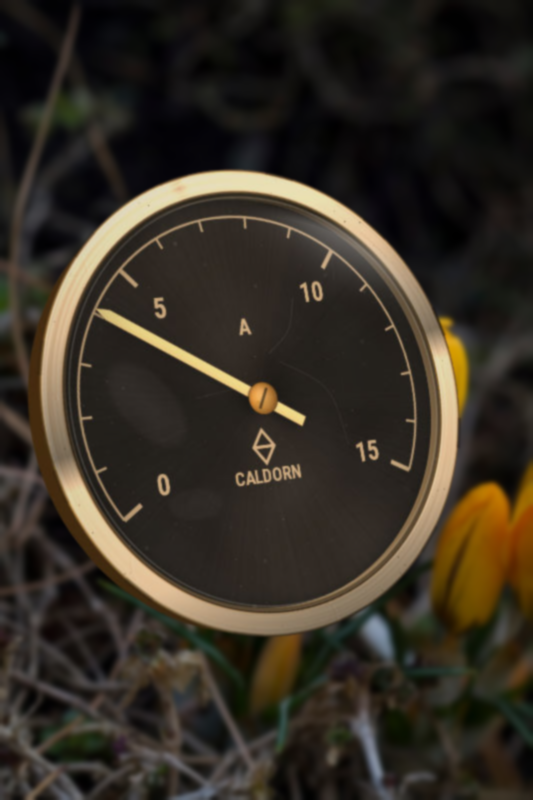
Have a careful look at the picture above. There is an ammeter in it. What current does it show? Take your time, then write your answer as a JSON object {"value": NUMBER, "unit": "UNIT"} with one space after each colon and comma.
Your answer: {"value": 4, "unit": "A"}
